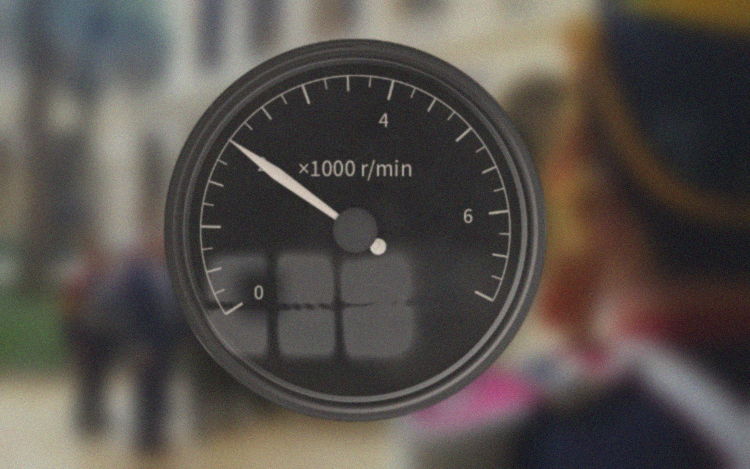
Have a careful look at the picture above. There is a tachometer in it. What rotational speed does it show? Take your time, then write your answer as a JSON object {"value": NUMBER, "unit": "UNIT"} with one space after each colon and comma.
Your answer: {"value": 2000, "unit": "rpm"}
